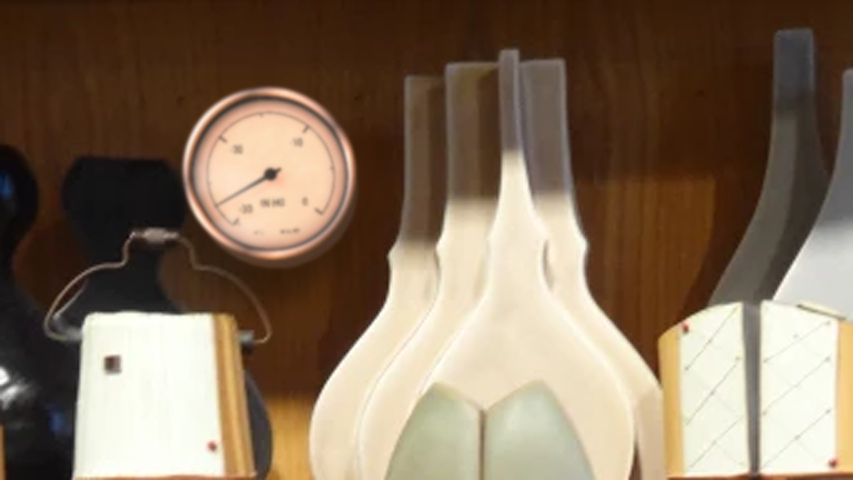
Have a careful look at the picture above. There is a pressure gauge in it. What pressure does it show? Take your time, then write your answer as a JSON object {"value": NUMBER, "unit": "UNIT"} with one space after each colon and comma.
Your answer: {"value": -27.5, "unit": "inHg"}
